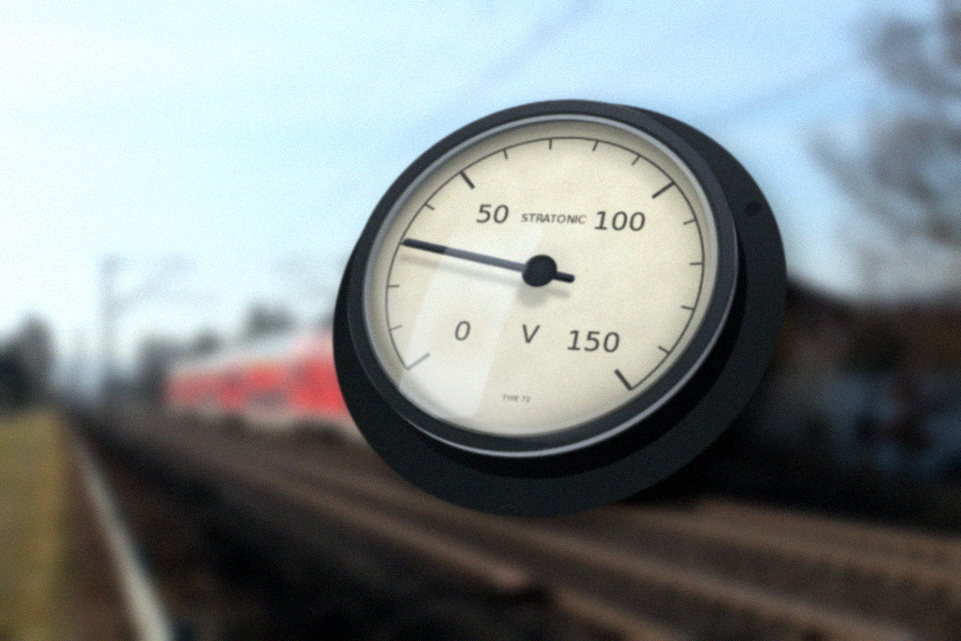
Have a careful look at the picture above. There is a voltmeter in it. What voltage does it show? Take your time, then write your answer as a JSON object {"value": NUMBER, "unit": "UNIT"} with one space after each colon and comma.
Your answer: {"value": 30, "unit": "V"}
